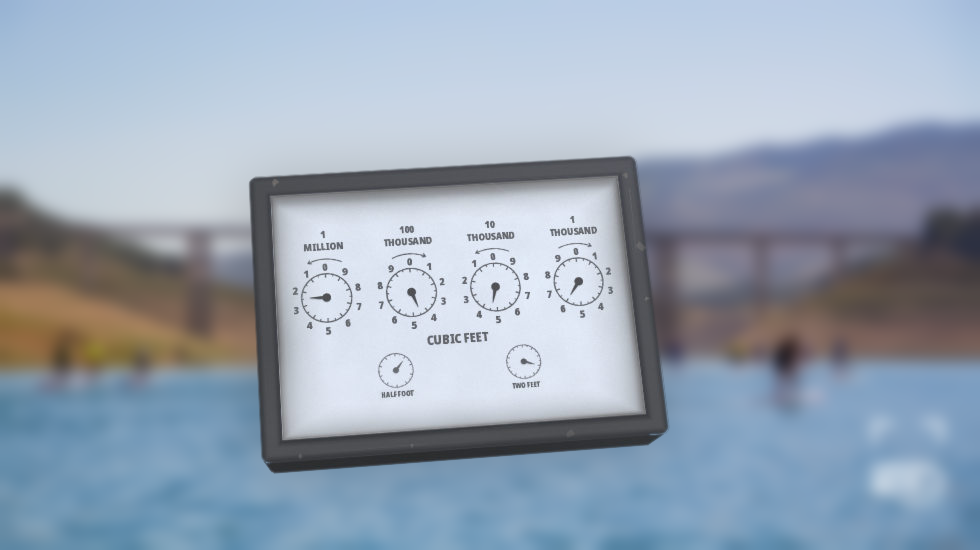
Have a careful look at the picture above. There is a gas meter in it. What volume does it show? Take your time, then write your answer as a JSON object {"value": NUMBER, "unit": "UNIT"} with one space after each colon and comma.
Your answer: {"value": 244600, "unit": "ft³"}
